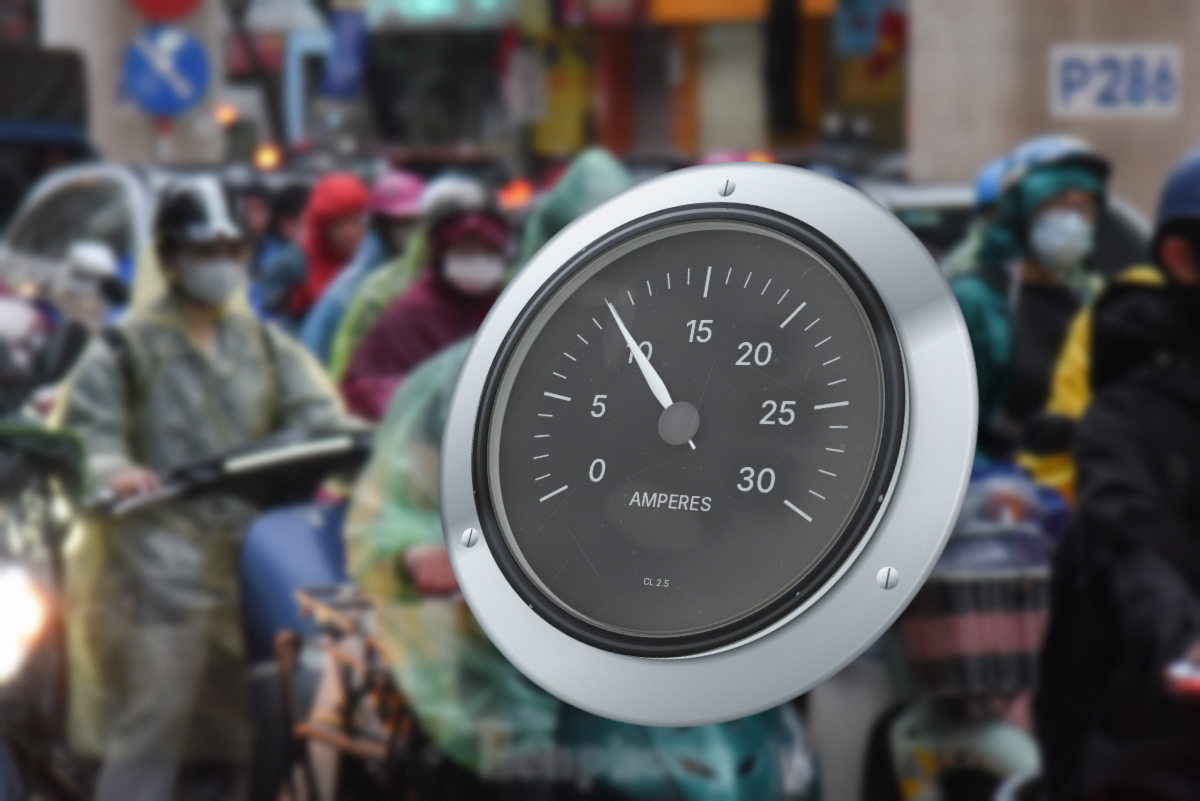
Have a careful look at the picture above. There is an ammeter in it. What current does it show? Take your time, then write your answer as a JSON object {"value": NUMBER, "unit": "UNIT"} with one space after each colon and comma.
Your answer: {"value": 10, "unit": "A"}
